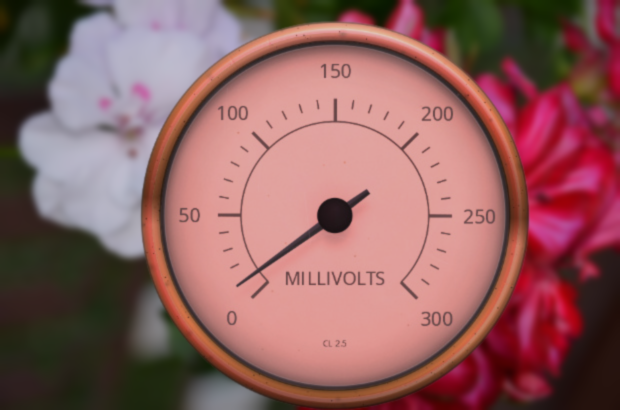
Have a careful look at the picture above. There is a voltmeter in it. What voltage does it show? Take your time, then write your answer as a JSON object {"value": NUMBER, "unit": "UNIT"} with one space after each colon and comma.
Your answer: {"value": 10, "unit": "mV"}
